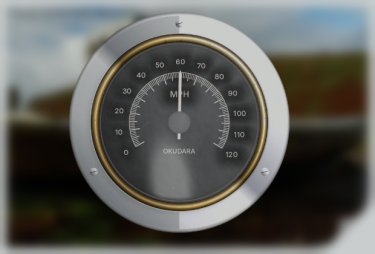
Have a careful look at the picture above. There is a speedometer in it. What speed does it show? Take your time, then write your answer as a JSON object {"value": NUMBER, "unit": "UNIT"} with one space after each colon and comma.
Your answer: {"value": 60, "unit": "mph"}
